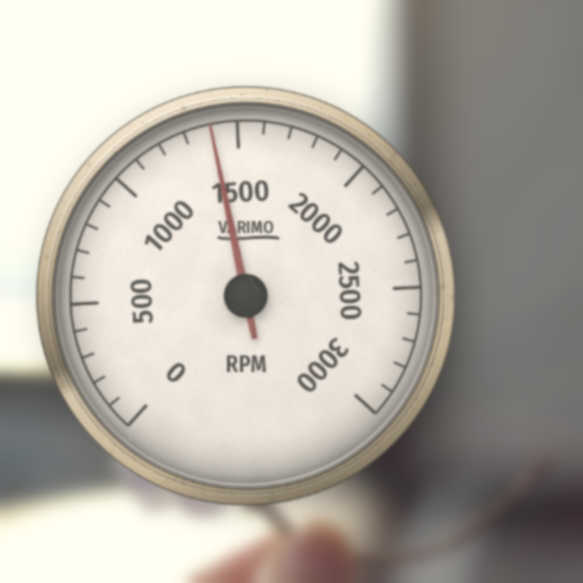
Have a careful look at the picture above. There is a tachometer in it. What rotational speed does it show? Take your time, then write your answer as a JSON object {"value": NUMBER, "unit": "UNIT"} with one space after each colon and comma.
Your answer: {"value": 1400, "unit": "rpm"}
